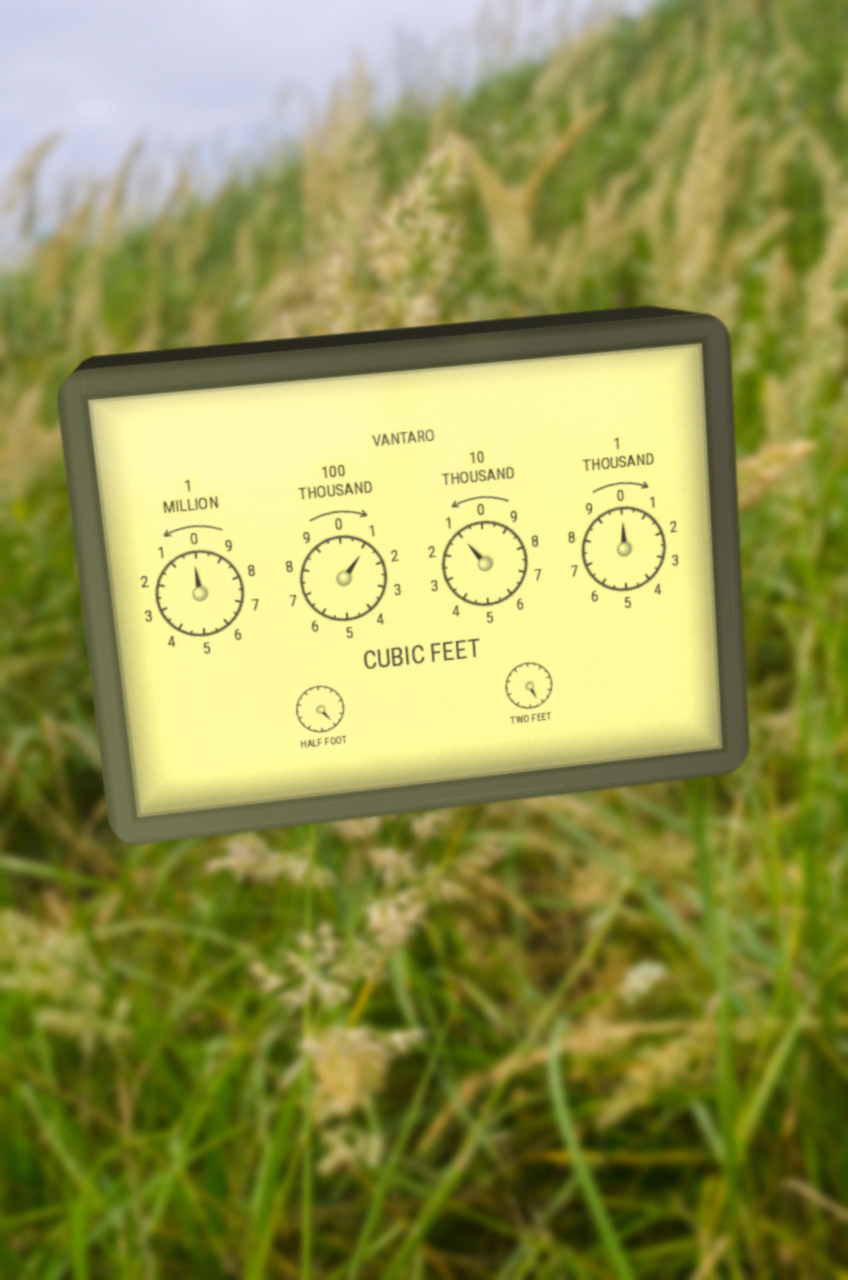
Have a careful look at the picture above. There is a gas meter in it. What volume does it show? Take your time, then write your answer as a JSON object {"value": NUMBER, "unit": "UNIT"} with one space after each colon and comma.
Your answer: {"value": 11000, "unit": "ft³"}
